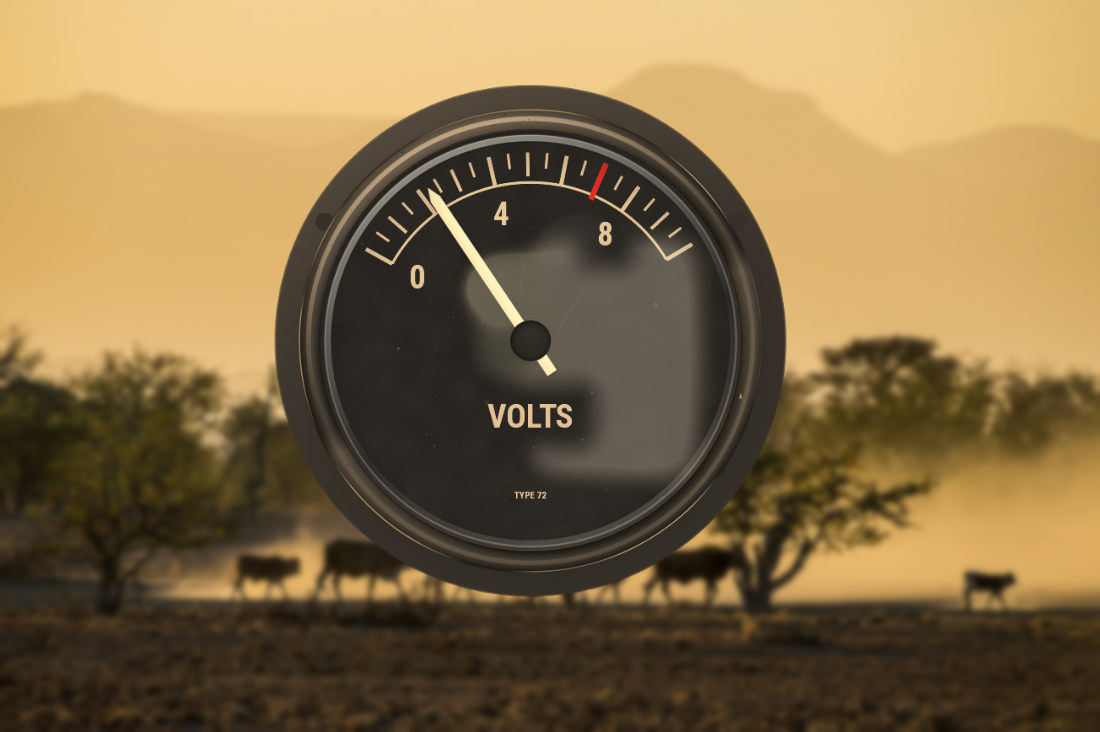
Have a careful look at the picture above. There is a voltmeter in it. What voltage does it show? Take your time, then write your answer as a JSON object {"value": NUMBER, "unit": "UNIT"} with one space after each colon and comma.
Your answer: {"value": 2.25, "unit": "V"}
